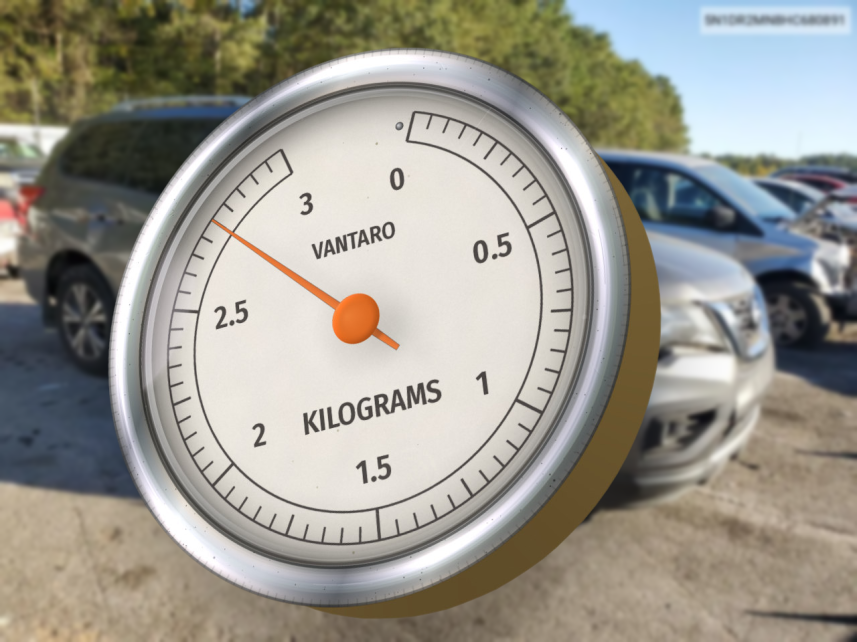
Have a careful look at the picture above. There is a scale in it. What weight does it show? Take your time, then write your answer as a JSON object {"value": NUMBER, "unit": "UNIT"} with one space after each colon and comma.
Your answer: {"value": 2.75, "unit": "kg"}
